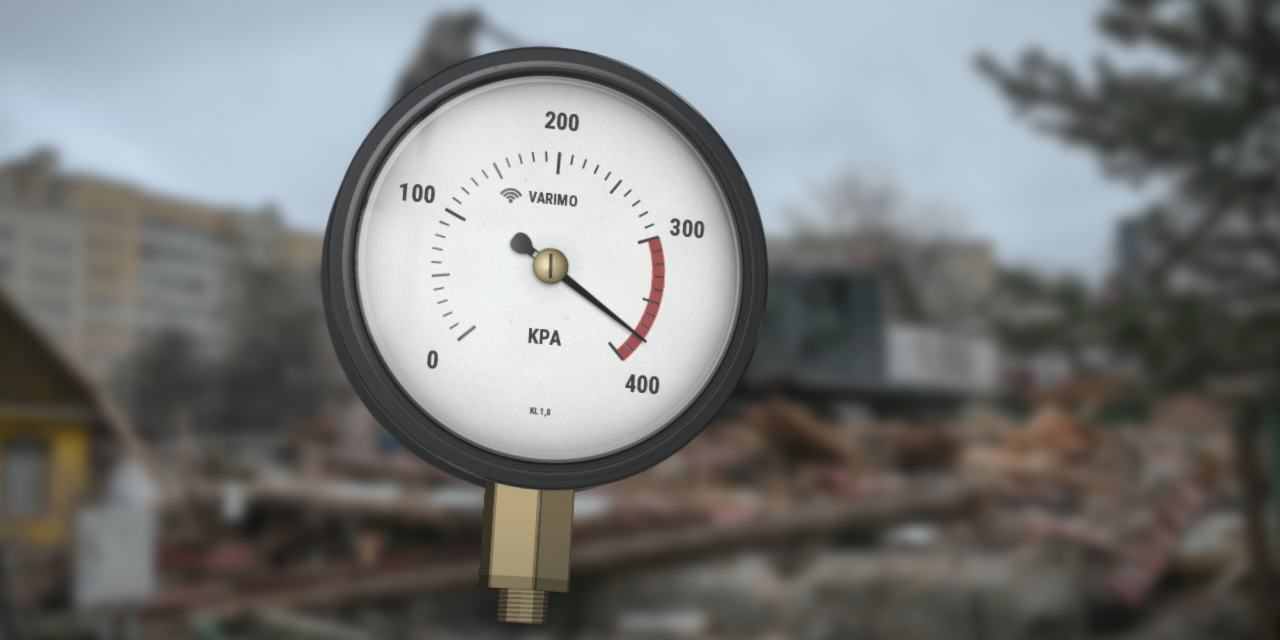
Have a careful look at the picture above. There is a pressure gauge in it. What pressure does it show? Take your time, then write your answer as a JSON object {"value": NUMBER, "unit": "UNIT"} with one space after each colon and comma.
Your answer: {"value": 380, "unit": "kPa"}
